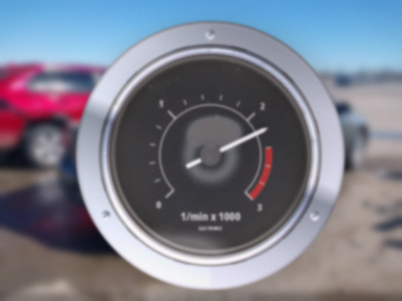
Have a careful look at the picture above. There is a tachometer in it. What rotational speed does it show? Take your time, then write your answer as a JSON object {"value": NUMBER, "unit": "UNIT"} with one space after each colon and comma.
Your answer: {"value": 2200, "unit": "rpm"}
